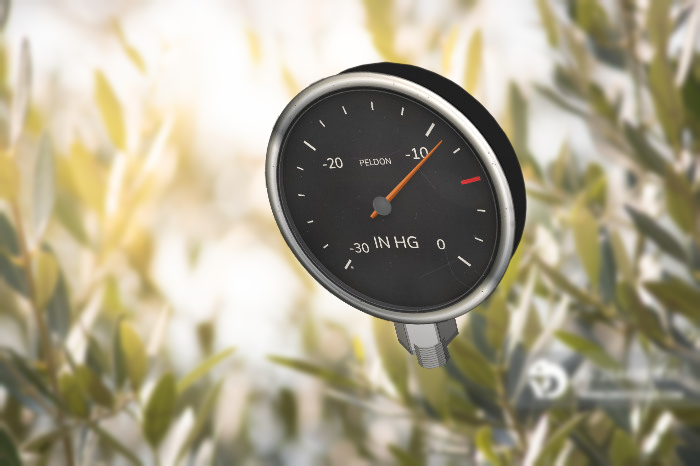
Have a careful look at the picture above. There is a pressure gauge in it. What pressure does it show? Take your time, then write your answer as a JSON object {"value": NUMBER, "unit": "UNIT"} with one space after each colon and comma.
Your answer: {"value": -9, "unit": "inHg"}
